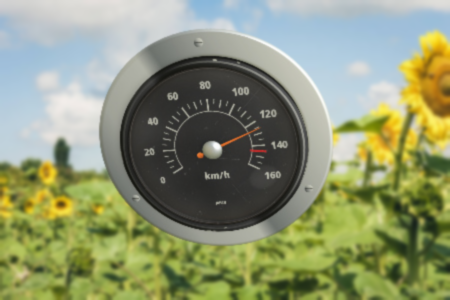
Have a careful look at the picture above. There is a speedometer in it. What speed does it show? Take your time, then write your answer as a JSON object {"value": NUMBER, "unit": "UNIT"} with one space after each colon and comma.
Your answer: {"value": 125, "unit": "km/h"}
